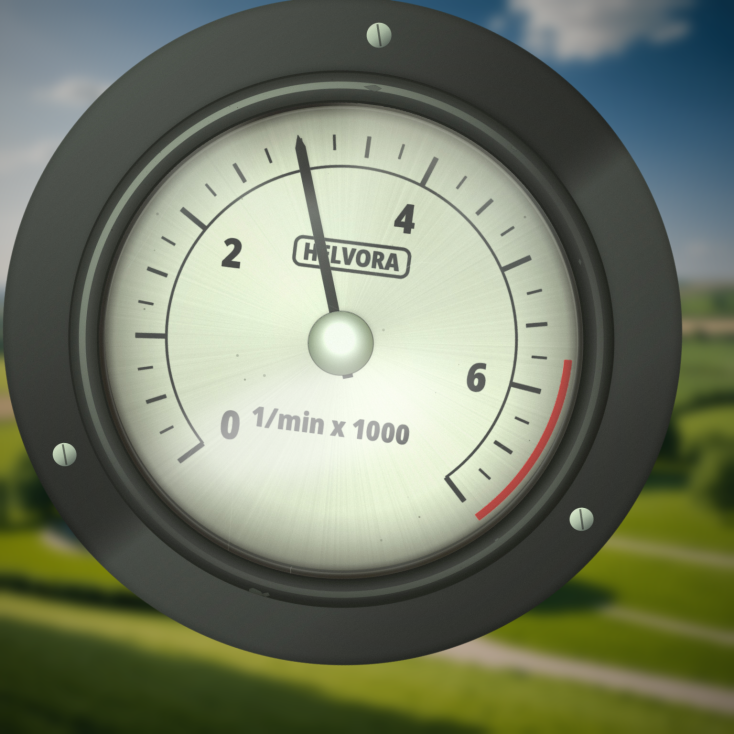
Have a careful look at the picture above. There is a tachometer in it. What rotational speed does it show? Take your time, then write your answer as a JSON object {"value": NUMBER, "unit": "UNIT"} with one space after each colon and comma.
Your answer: {"value": 3000, "unit": "rpm"}
